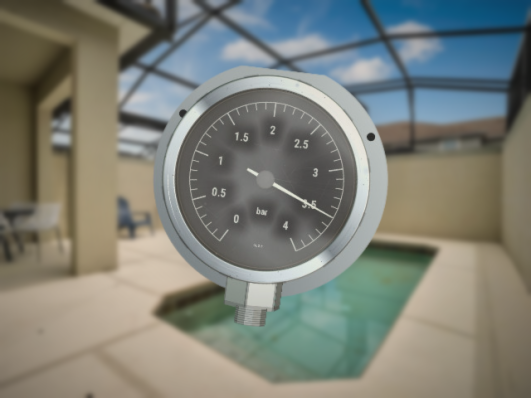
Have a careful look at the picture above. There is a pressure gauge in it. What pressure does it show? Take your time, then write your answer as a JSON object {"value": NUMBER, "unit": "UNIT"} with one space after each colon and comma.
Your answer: {"value": 3.5, "unit": "bar"}
